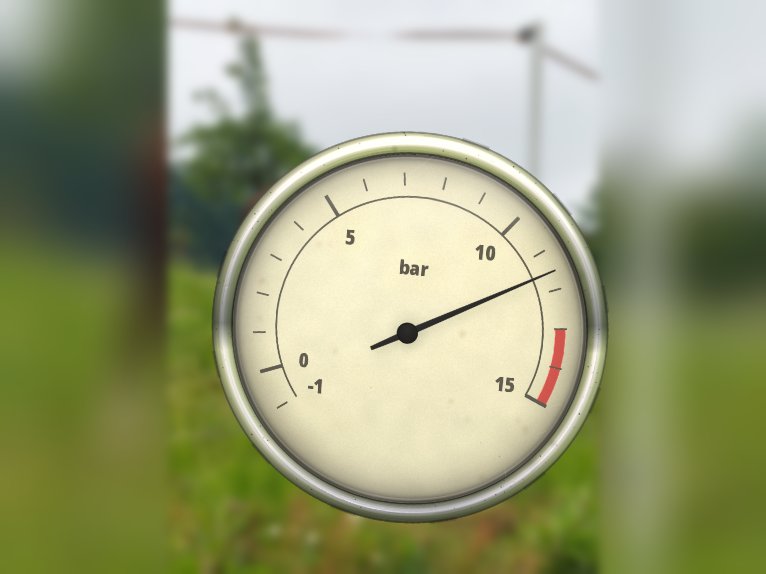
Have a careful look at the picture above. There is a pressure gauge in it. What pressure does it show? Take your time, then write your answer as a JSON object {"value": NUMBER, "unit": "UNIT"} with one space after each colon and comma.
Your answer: {"value": 11.5, "unit": "bar"}
